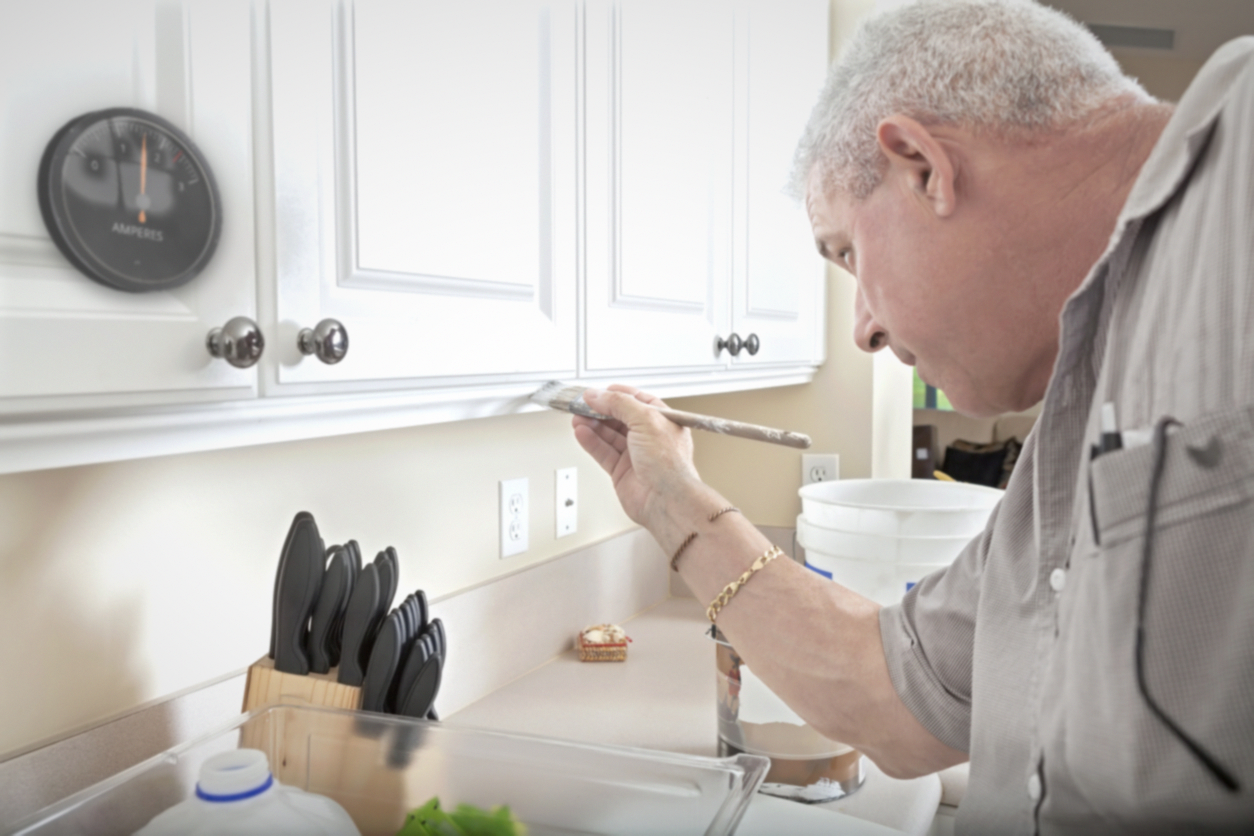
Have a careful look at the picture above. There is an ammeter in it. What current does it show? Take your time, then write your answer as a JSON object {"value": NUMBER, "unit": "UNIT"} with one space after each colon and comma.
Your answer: {"value": 1.5, "unit": "A"}
